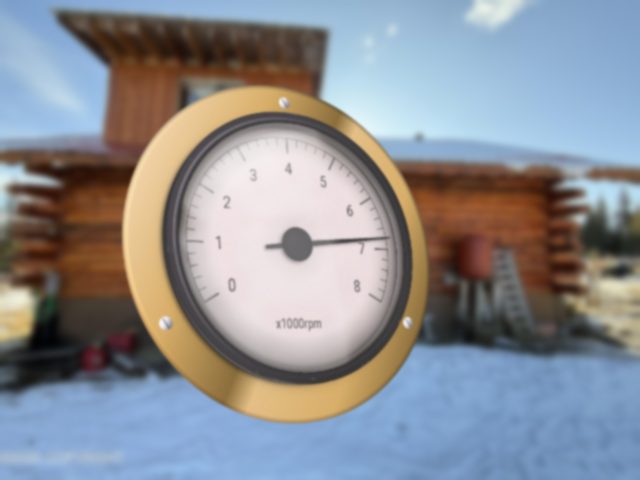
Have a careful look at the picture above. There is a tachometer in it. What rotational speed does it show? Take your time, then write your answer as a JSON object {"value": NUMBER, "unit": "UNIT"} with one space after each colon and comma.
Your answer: {"value": 6800, "unit": "rpm"}
